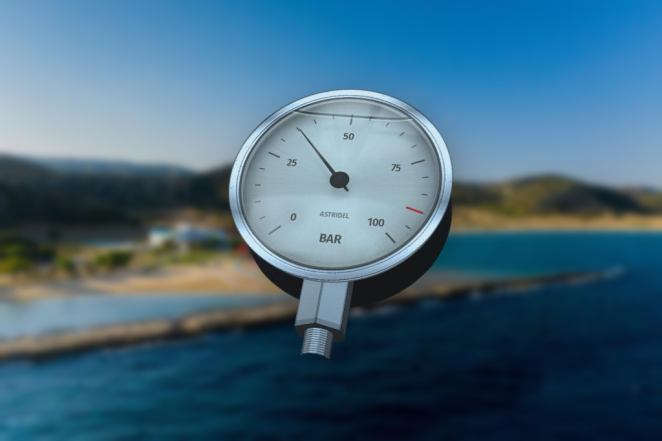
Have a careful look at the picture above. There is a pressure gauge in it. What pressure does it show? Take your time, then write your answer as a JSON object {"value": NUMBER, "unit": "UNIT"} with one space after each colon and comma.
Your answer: {"value": 35, "unit": "bar"}
